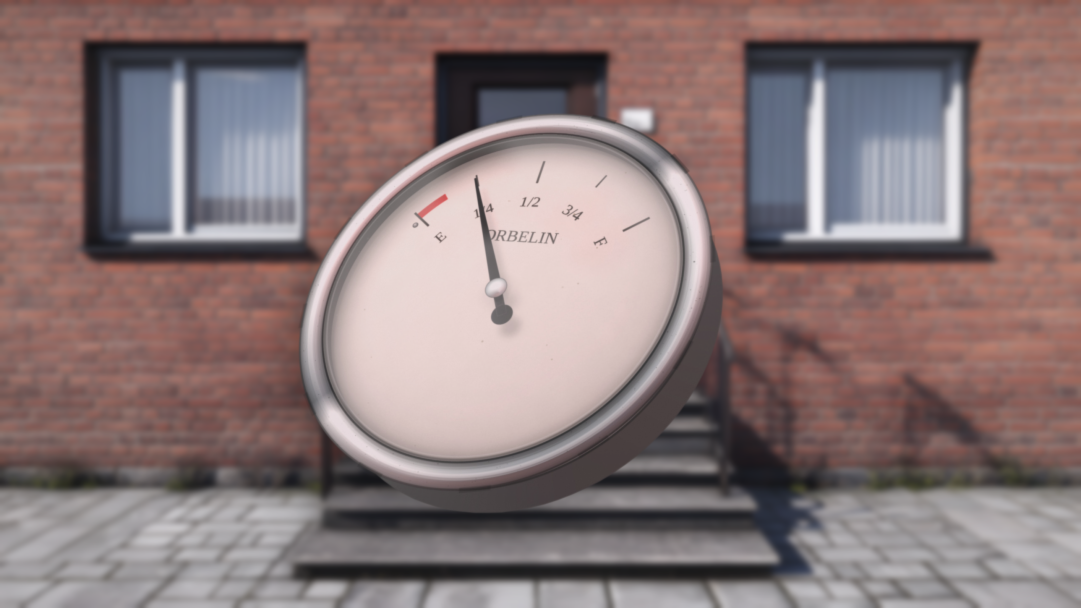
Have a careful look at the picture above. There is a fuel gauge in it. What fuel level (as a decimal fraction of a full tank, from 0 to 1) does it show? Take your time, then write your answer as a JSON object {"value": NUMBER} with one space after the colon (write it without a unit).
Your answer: {"value": 0.25}
